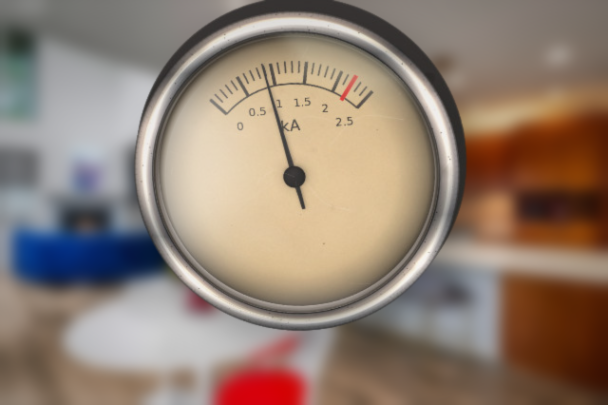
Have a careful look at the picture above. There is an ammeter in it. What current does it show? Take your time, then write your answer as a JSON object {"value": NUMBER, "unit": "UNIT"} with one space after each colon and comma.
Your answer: {"value": 0.9, "unit": "kA"}
